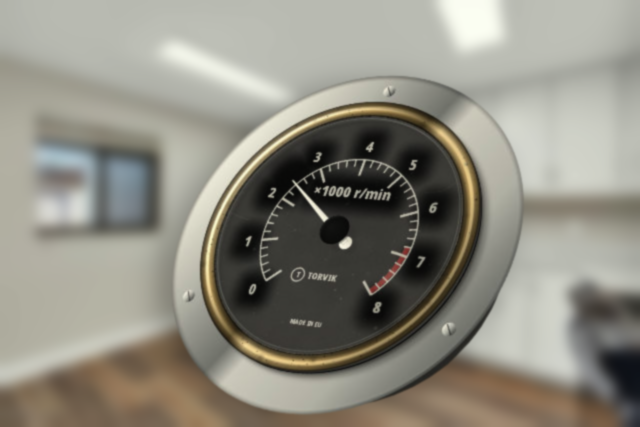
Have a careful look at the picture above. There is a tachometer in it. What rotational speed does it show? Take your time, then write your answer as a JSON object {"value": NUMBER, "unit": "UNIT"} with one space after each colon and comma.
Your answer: {"value": 2400, "unit": "rpm"}
